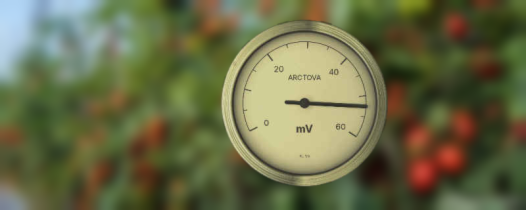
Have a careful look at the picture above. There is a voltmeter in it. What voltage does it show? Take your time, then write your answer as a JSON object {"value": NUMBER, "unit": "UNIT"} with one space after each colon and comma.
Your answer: {"value": 52.5, "unit": "mV"}
